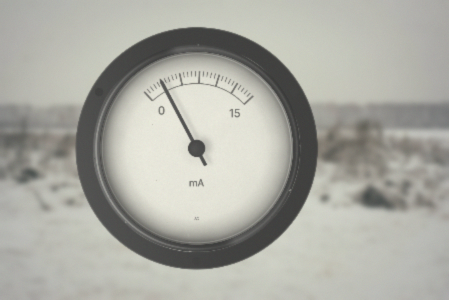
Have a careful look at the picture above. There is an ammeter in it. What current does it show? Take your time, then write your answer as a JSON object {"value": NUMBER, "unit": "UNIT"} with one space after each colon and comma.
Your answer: {"value": 2.5, "unit": "mA"}
